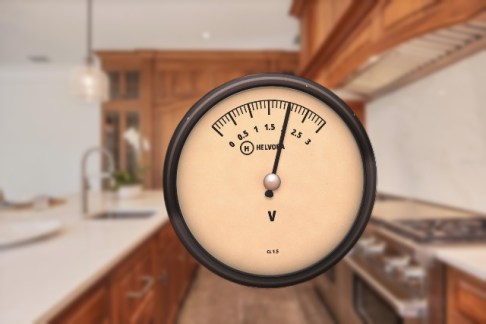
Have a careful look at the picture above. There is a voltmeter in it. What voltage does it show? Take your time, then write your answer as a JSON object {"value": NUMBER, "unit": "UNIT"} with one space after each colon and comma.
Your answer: {"value": 2, "unit": "V"}
